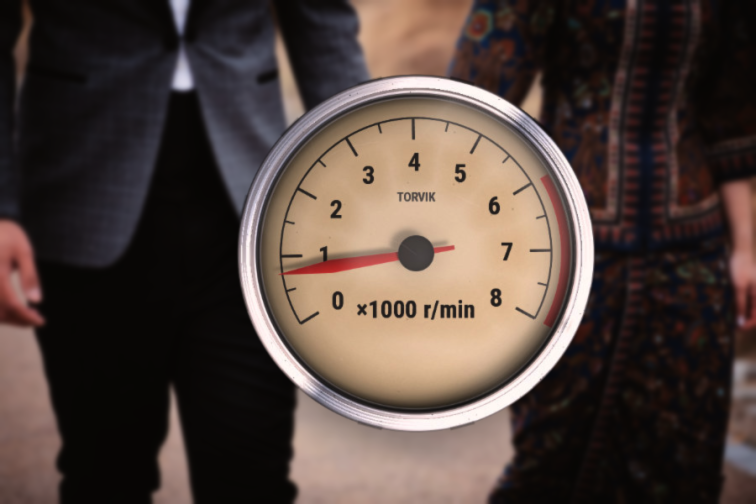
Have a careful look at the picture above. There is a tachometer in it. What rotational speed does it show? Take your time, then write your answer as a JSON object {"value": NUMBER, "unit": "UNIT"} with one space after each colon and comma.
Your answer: {"value": 750, "unit": "rpm"}
